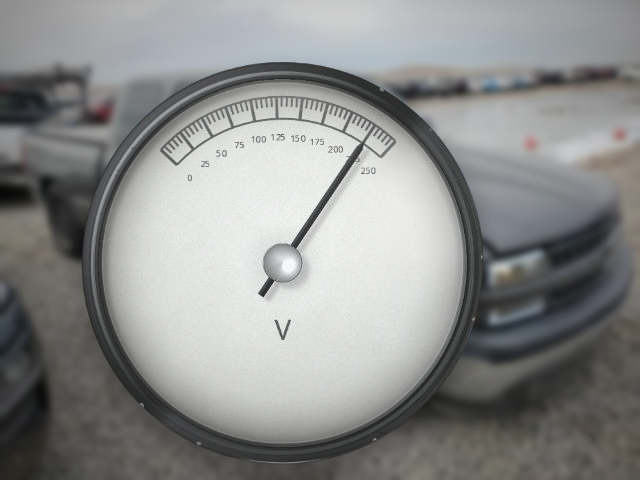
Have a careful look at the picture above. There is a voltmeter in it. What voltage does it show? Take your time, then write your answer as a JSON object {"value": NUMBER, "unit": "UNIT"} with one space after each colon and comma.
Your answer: {"value": 225, "unit": "V"}
